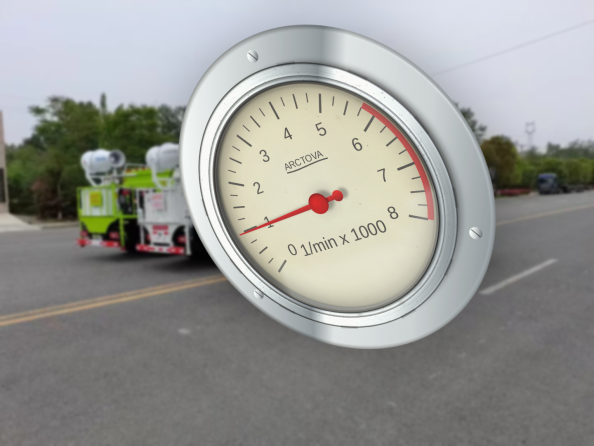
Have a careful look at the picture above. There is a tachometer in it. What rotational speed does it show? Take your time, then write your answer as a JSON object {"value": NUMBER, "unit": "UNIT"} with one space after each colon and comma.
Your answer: {"value": 1000, "unit": "rpm"}
